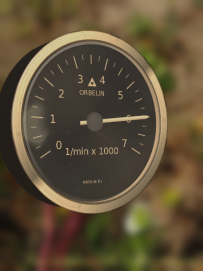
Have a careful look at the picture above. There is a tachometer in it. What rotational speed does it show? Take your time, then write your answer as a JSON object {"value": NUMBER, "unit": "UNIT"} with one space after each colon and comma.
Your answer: {"value": 6000, "unit": "rpm"}
